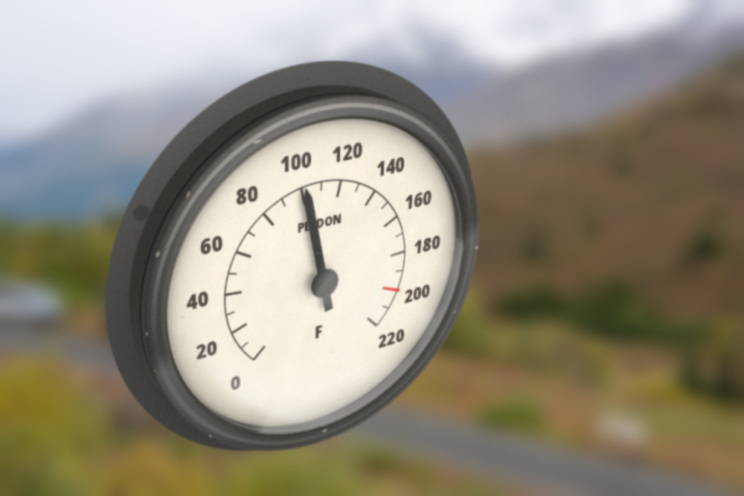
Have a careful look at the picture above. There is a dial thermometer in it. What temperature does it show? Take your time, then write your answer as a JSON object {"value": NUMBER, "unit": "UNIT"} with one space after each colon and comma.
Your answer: {"value": 100, "unit": "°F"}
